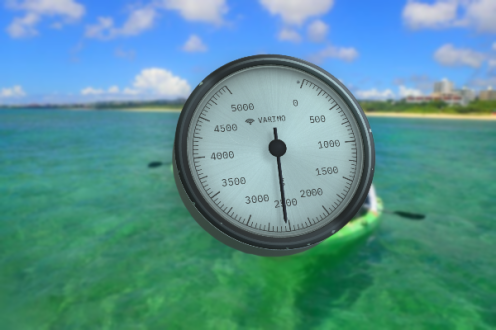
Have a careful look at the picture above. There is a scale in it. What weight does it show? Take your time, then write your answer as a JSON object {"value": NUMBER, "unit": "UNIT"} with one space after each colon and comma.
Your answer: {"value": 2550, "unit": "g"}
